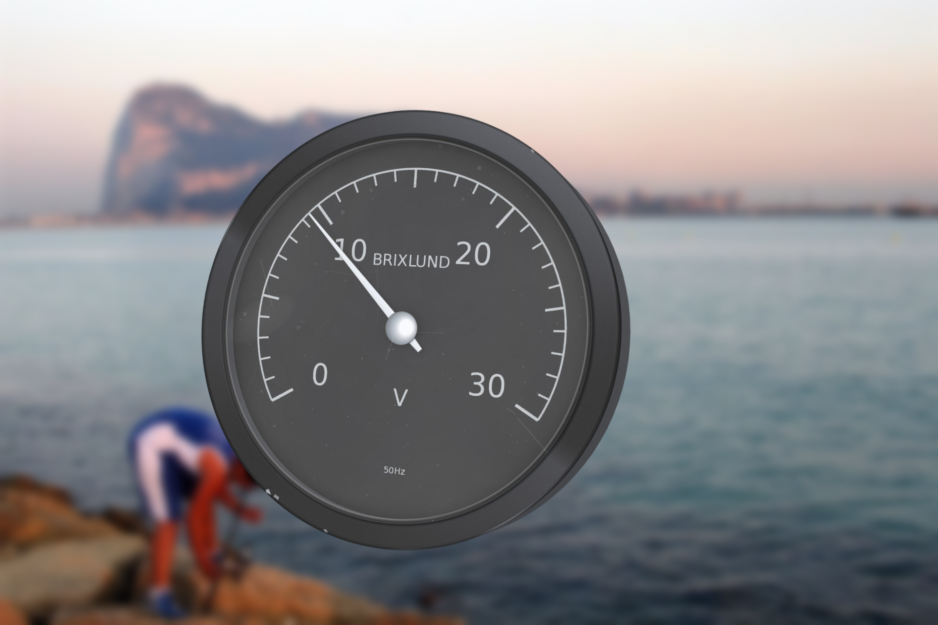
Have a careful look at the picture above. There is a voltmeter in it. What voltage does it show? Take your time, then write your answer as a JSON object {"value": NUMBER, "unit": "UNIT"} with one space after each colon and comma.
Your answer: {"value": 9.5, "unit": "V"}
